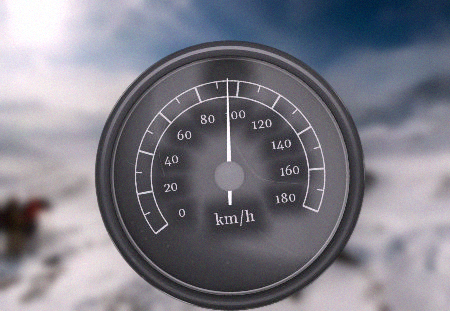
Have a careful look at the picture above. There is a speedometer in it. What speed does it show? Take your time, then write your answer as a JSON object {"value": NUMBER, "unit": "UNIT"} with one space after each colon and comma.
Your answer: {"value": 95, "unit": "km/h"}
